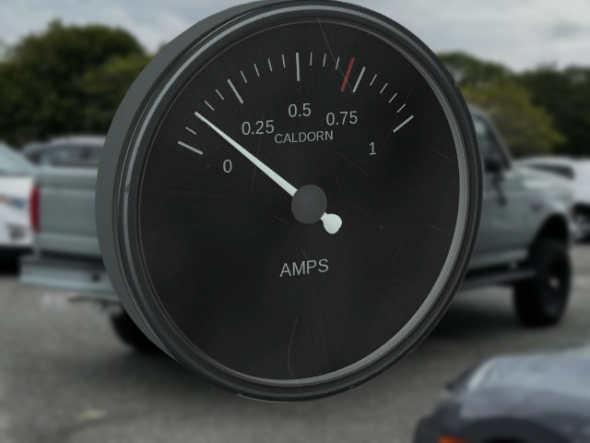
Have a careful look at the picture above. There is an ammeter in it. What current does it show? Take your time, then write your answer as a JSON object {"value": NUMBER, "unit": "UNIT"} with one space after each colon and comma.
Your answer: {"value": 0.1, "unit": "A"}
